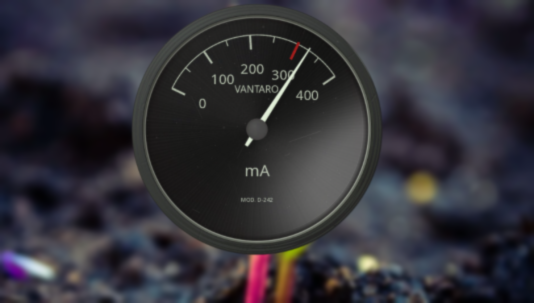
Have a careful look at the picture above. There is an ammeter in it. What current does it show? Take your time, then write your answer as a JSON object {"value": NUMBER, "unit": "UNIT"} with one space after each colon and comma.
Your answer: {"value": 325, "unit": "mA"}
